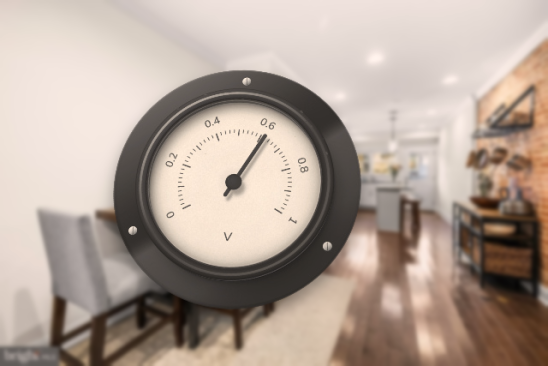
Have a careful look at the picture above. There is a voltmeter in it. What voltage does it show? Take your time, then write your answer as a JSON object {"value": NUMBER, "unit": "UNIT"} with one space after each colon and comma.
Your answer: {"value": 0.62, "unit": "V"}
